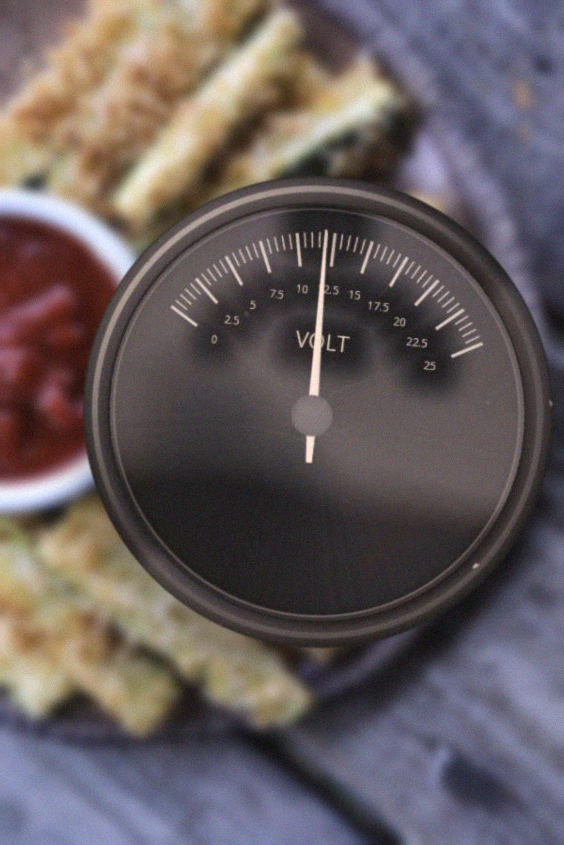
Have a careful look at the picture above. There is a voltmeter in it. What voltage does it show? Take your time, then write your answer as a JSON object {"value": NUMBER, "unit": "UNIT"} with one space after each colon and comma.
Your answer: {"value": 12, "unit": "V"}
